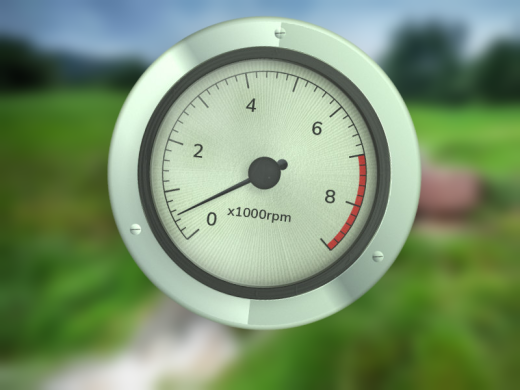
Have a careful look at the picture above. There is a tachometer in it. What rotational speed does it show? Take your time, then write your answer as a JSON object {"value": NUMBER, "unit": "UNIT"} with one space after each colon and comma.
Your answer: {"value": 500, "unit": "rpm"}
